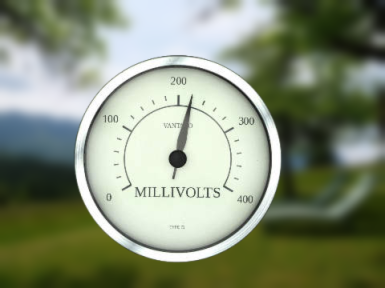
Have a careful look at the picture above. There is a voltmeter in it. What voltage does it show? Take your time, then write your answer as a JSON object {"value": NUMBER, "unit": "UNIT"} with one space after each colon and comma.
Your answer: {"value": 220, "unit": "mV"}
